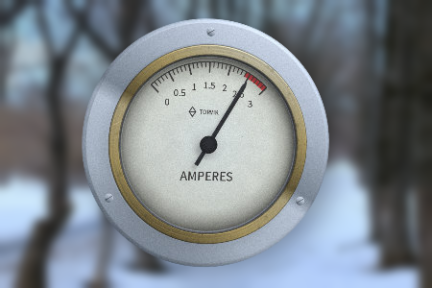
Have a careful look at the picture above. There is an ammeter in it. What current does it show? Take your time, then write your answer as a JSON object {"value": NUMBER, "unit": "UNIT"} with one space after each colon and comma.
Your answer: {"value": 2.5, "unit": "A"}
